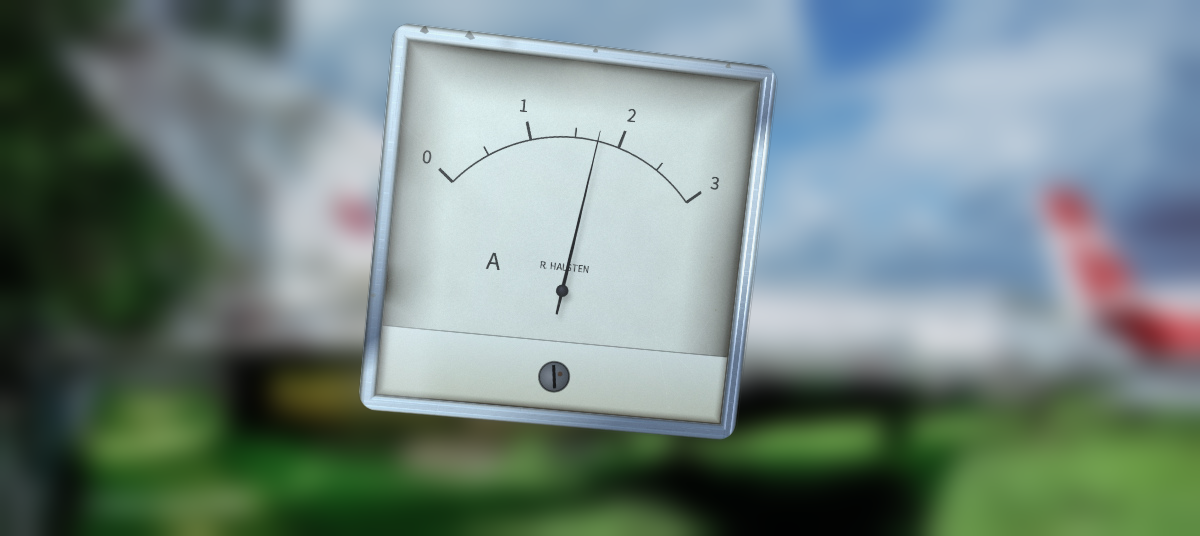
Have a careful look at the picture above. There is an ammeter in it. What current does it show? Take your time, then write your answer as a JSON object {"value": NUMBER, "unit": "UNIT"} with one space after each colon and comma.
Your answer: {"value": 1.75, "unit": "A"}
